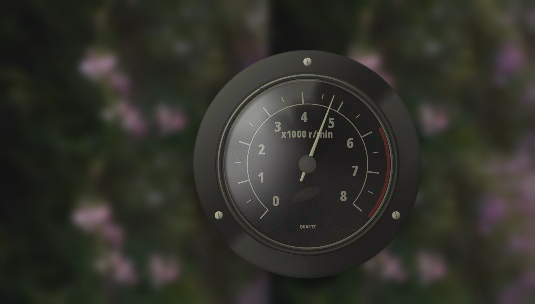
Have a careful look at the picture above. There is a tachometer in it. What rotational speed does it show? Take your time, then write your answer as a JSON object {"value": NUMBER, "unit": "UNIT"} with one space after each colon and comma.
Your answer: {"value": 4750, "unit": "rpm"}
